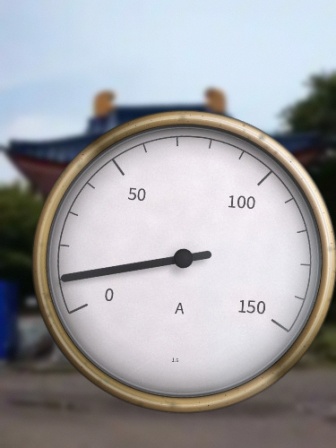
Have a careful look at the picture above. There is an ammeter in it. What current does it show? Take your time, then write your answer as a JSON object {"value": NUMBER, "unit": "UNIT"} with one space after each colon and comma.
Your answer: {"value": 10, "unit": "A"}
